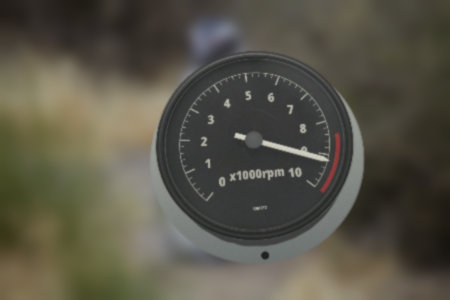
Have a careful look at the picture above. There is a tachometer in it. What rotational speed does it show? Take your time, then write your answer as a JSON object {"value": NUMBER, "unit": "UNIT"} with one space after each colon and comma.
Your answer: {"value": 9200, "unit": "rpm"}
